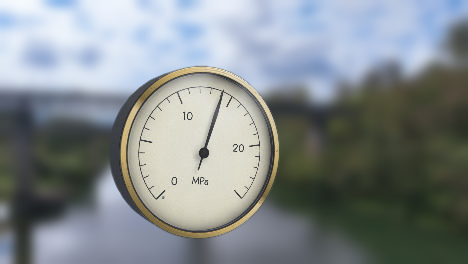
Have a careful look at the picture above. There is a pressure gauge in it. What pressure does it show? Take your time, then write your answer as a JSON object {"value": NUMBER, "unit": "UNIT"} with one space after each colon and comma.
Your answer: {"value": 14, "unit": "MPa"}
